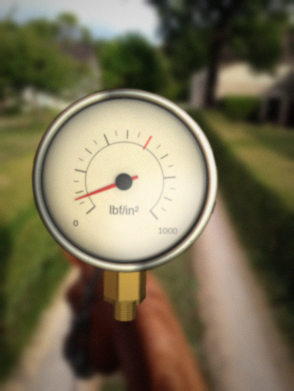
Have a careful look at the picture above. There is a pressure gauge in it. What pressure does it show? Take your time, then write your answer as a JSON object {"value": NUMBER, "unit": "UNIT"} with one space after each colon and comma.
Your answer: {"value": 75, "unit": "psi"}
